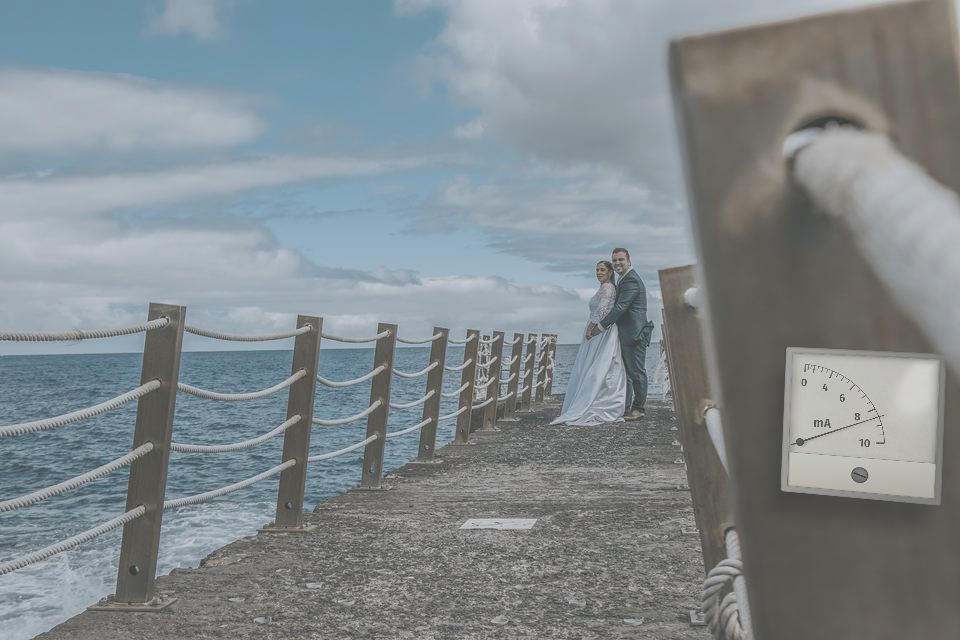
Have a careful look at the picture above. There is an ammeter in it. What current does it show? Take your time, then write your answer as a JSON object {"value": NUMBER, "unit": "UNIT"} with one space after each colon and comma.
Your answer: {"value": 8.5, "unit": "mA"}
